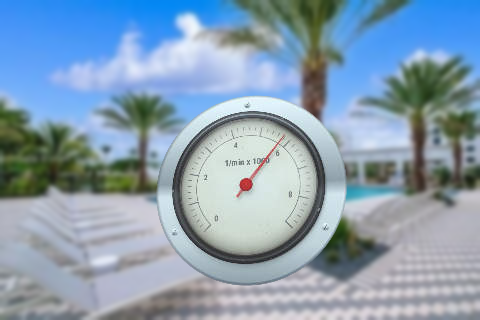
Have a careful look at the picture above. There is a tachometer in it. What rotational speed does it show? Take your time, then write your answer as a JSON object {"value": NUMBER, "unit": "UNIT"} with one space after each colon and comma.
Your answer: {"value": 5800, "unit": "rpm"}
